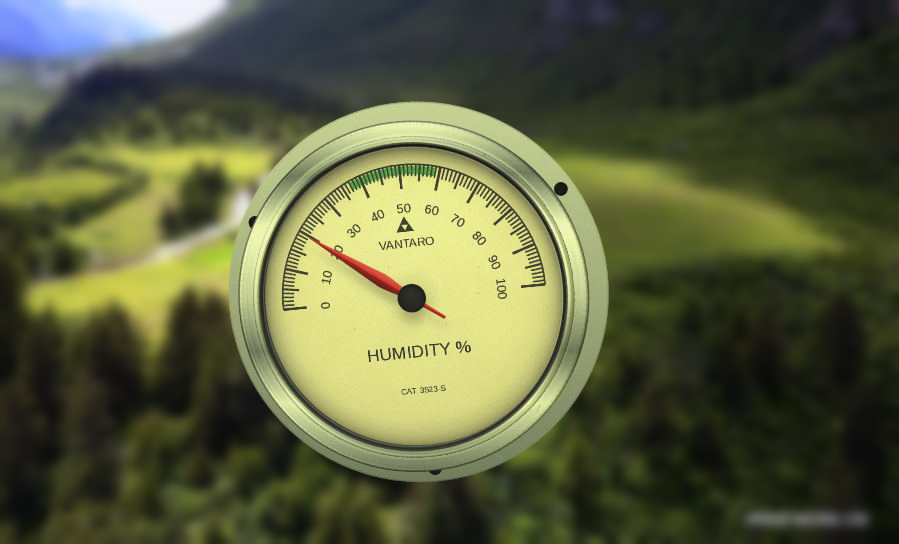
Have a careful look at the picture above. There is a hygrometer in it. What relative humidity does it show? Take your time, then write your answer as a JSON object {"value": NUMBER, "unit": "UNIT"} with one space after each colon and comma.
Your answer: {"value": 20, "unit": "%"}
